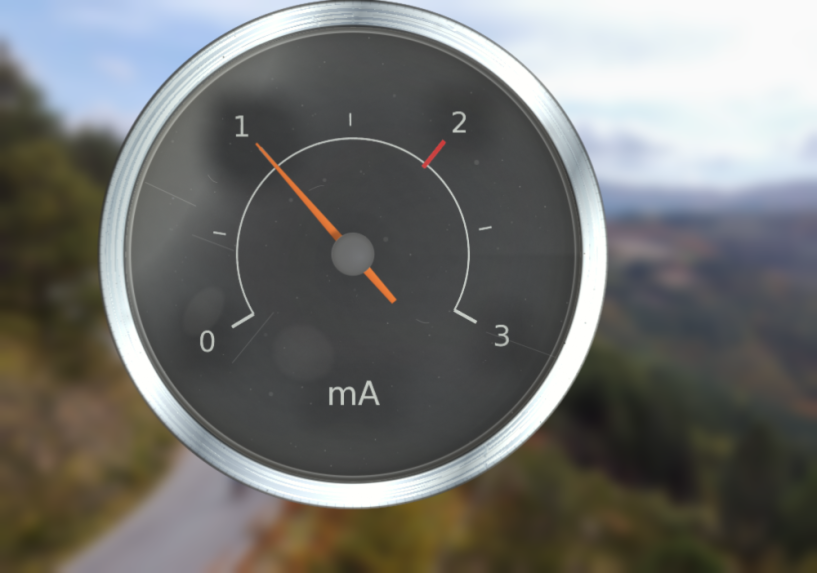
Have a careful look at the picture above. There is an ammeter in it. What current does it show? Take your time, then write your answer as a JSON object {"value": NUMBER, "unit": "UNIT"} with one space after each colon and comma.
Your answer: {"value": 1, "unit": "mA"}
